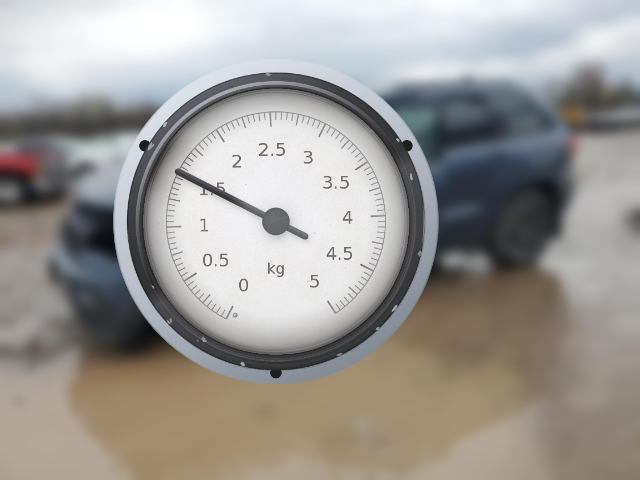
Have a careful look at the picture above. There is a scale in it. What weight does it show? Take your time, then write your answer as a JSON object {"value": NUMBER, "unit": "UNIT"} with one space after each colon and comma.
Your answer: {"value": 1.5, "unit": "kg"}
